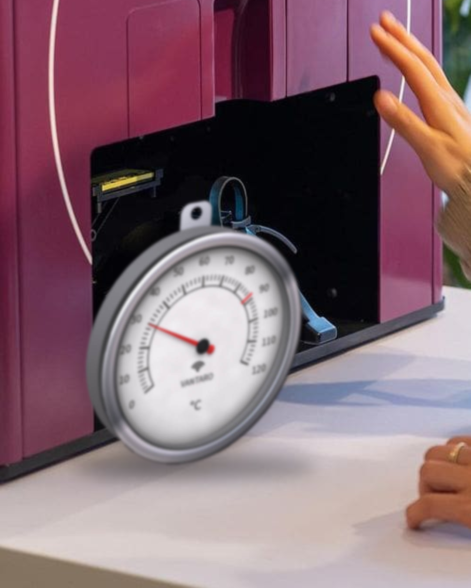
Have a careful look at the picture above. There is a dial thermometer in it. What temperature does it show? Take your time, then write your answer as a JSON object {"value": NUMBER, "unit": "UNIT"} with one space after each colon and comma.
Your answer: {"value": 30, "unit": "°C"}
